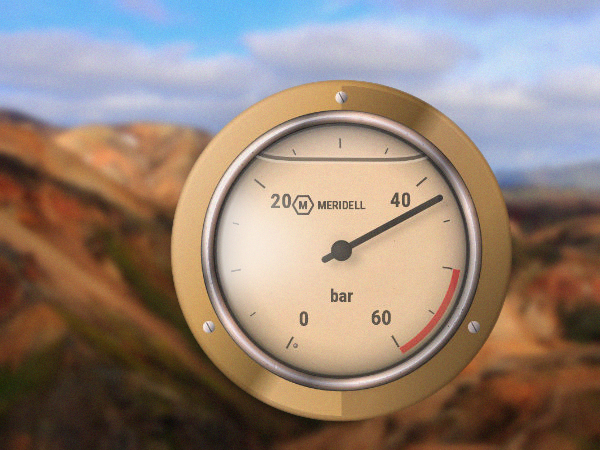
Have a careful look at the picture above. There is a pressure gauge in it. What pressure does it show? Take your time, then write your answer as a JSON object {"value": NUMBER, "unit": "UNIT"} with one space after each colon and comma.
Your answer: {"value": 42.5, "unit": "bar"}
